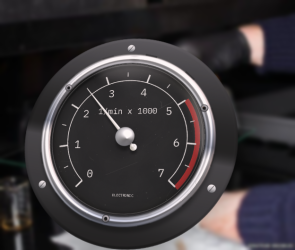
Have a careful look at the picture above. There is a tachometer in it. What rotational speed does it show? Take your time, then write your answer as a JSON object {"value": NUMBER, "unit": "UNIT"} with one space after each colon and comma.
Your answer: {"value": 2500, "unit": "rpm"}
